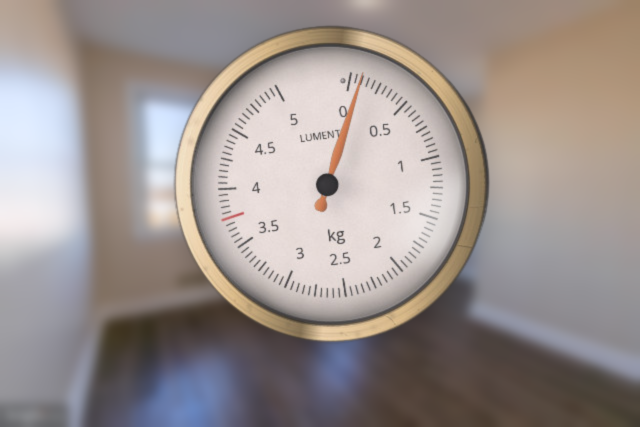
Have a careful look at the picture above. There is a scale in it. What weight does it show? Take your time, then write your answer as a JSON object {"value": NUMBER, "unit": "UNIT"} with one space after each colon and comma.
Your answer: {"value": 0.1, "unit": "kg"}
